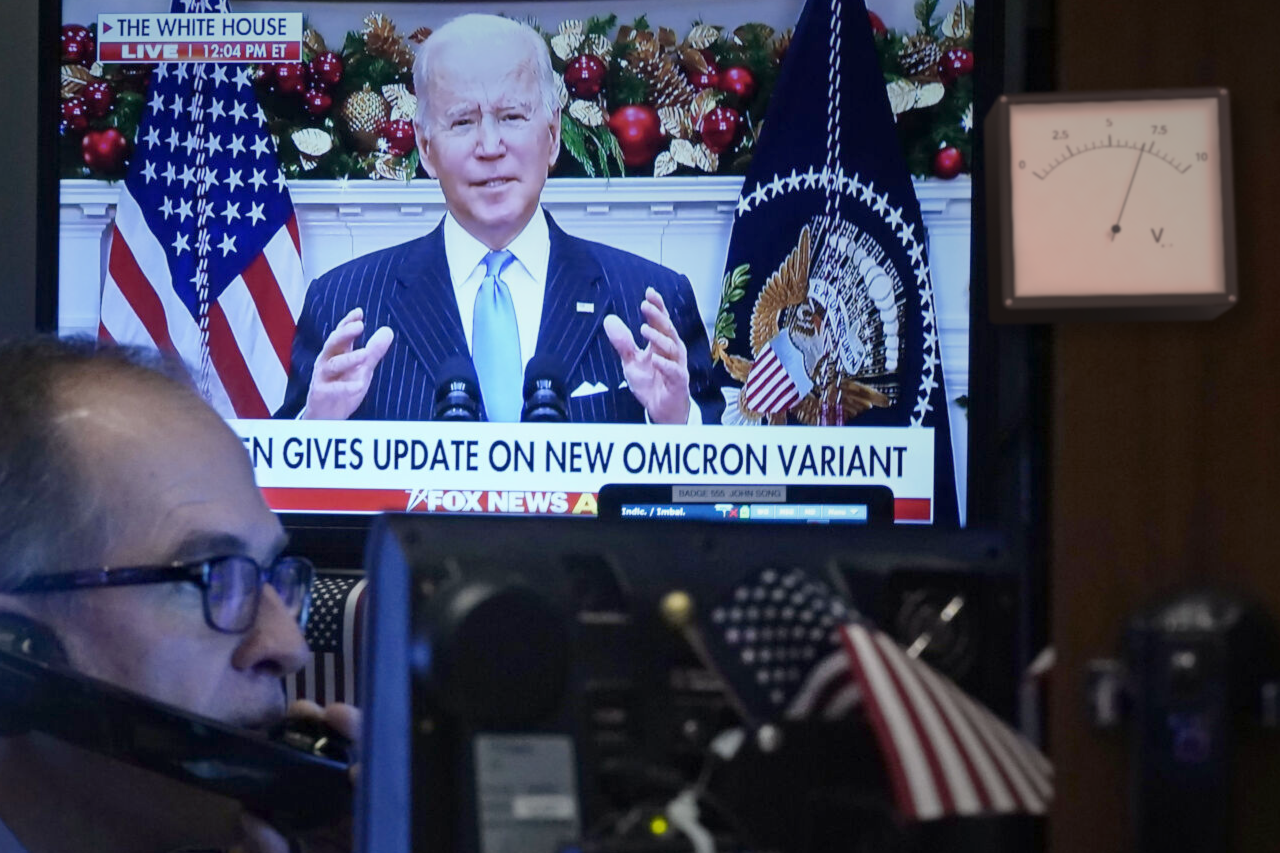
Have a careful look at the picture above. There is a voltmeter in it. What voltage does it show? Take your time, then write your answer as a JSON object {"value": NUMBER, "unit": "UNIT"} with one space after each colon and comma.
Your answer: {"value": 7, "unit": "V"}
